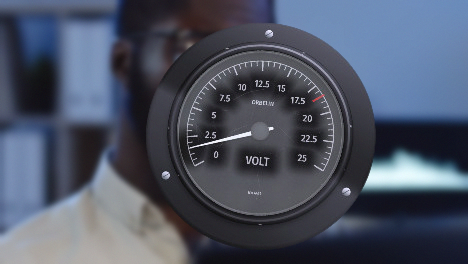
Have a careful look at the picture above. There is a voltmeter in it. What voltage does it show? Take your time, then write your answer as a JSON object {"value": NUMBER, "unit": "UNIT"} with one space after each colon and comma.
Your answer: {"value": 1.5, "unit": "V"}
